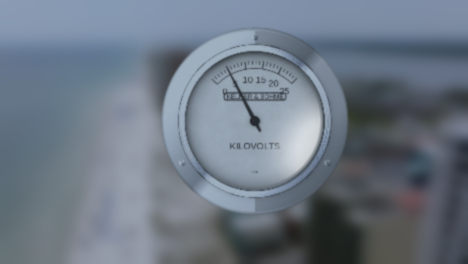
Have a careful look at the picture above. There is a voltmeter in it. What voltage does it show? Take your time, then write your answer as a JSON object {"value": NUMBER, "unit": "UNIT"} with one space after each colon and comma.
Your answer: {"value": 5, "unit": "kV"}
